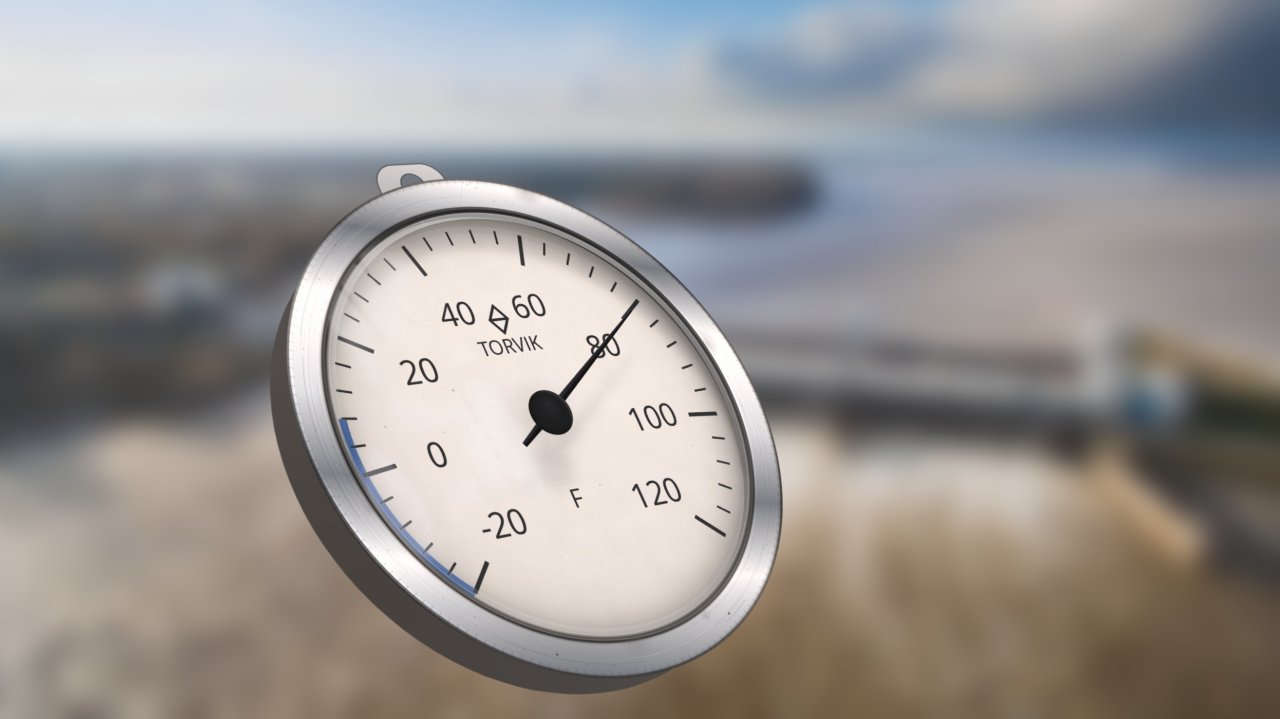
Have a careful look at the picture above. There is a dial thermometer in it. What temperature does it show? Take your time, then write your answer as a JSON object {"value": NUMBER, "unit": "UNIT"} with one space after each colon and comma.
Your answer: {"value": 80, "unit": "°F"}
